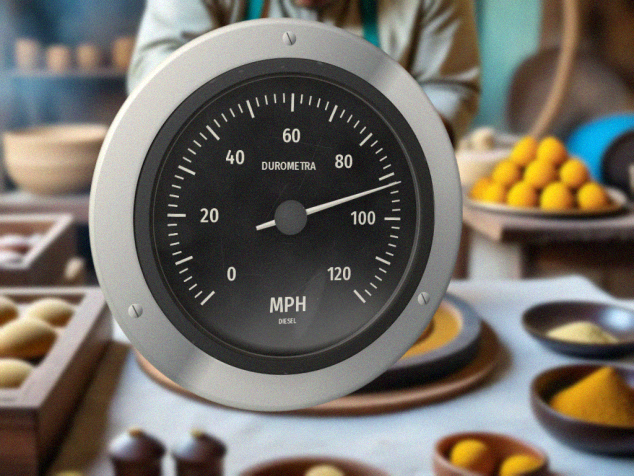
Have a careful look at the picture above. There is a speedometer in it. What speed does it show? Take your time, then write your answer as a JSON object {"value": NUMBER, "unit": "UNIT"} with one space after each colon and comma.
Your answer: {"value": 92, "unit": "mph"}
